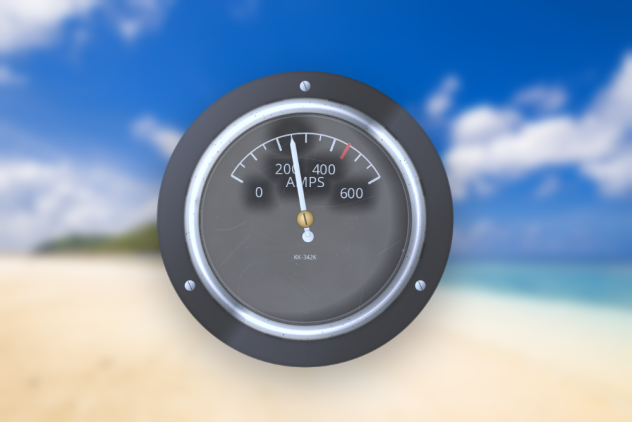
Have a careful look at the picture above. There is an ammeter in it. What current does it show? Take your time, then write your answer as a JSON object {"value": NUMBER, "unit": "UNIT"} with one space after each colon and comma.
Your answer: {"value": 250, "unit": "A"}
